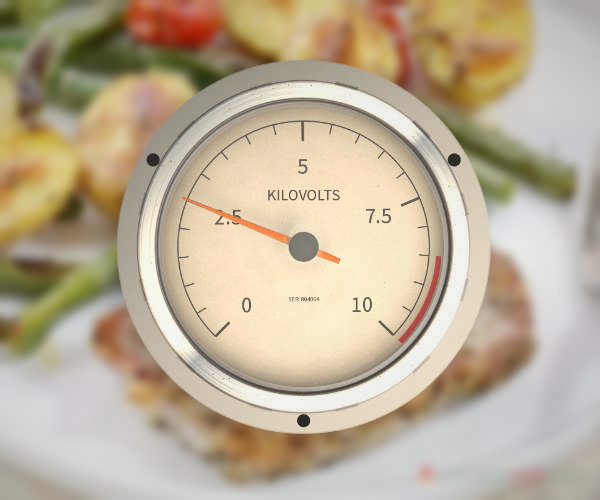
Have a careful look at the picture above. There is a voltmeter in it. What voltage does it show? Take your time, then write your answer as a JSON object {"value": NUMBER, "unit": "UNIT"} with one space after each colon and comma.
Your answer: {"value": 2.5, "unit": "kV"}
